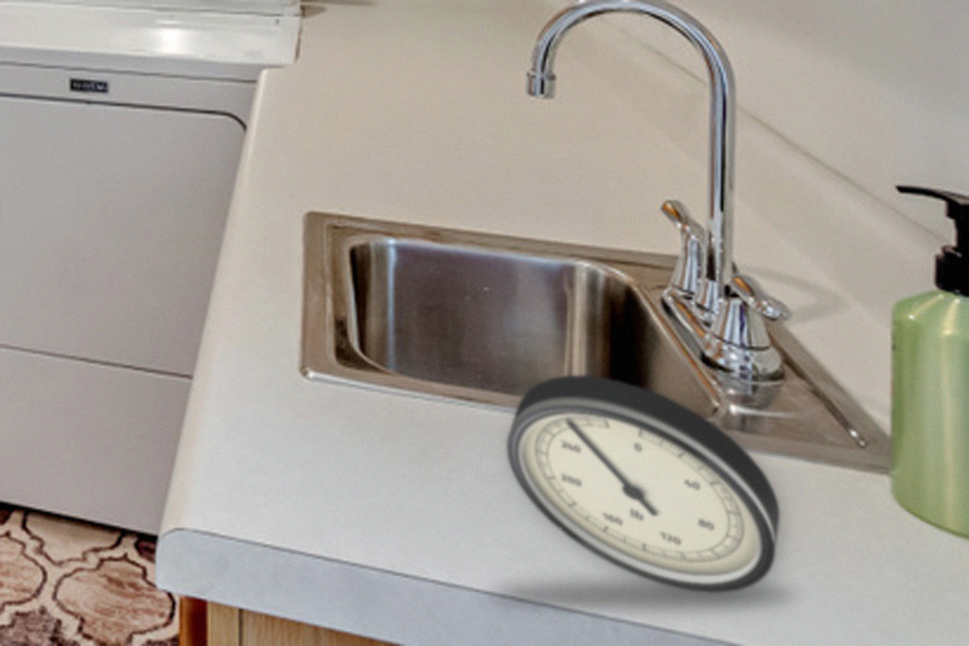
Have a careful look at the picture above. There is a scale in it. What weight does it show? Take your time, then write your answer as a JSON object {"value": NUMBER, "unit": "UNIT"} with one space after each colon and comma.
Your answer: {"value": 260, "unit": "lb"}
